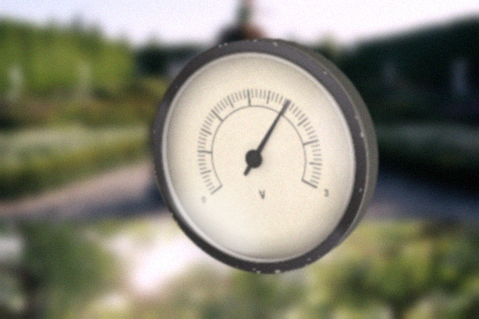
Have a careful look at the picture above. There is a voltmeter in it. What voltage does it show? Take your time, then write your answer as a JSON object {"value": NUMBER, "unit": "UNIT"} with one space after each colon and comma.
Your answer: {"value": 2, "unit": "V"}
